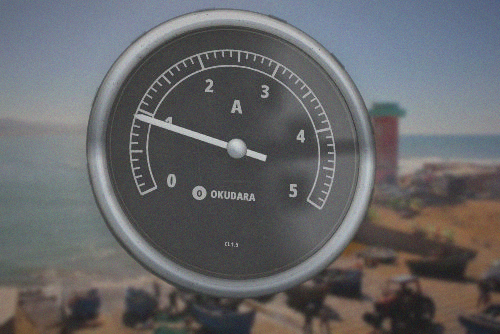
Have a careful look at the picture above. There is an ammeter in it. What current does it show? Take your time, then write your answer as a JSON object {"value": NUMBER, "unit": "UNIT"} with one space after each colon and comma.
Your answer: {"value": 0.9, "unit": "A"}
